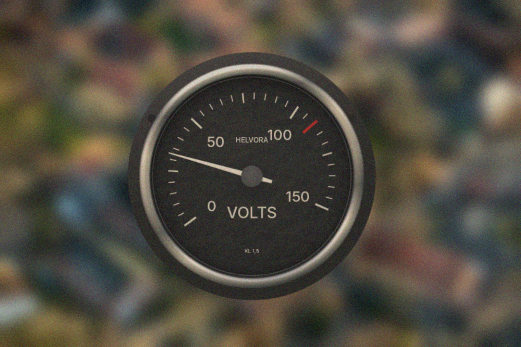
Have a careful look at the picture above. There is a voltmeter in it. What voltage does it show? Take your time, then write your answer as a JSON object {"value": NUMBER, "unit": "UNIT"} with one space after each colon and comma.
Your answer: {"value": 32.5, "unit": "V"}
